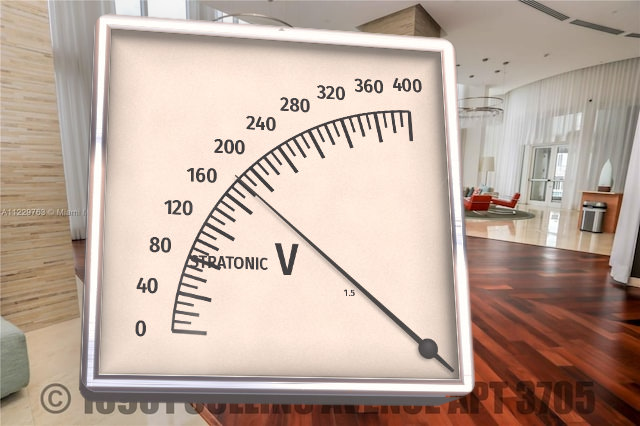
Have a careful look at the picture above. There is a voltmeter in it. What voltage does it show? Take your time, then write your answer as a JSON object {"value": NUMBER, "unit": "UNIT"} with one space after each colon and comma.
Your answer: {"value": 180, "unit": "V"}
